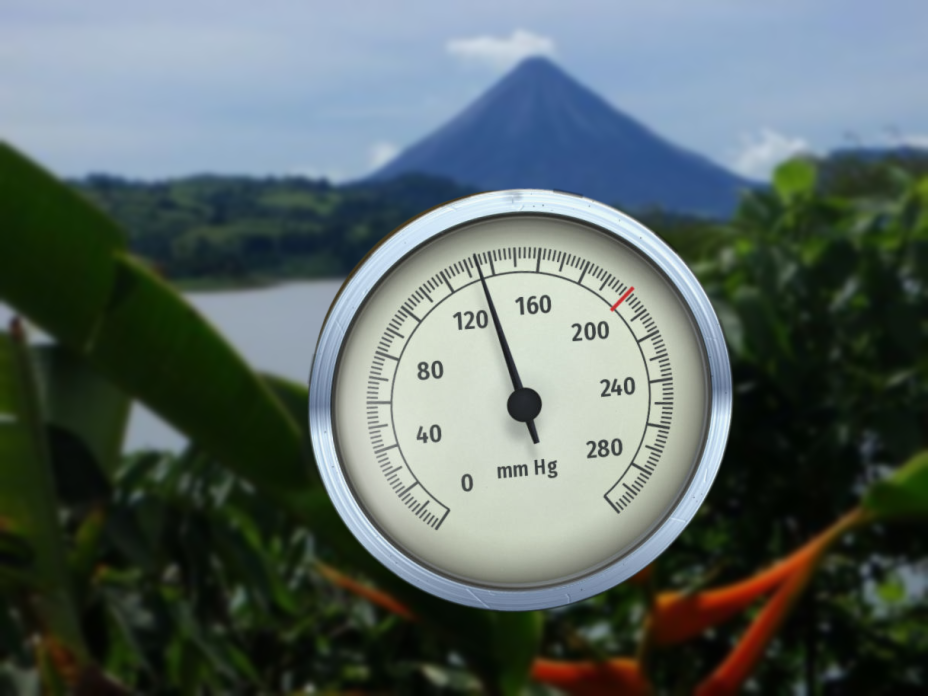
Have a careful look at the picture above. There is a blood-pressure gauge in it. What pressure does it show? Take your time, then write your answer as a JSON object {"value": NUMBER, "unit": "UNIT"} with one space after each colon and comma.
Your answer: {"value": 134, "unit": "mmHg"}
